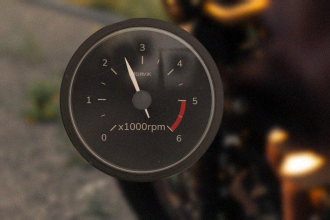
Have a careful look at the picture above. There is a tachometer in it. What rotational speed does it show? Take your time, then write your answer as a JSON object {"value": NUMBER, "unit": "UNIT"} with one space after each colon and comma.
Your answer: {"value": 2500, "unit": "rpm"}
